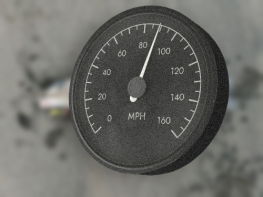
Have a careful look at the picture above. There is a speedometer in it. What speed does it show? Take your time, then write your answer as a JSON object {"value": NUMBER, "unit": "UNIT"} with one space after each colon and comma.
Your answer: {"value": 90, "unit": "mph"}
